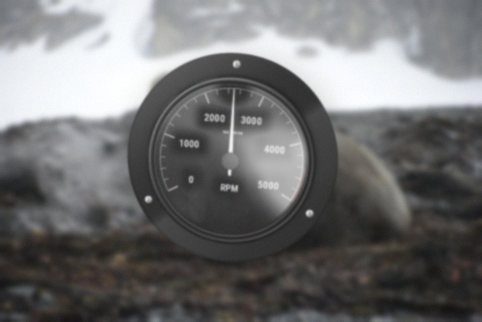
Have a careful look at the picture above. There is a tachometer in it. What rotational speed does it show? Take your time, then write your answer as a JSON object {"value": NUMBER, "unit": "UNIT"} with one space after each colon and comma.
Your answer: {"value": 2500, "unit": "rpm"}
